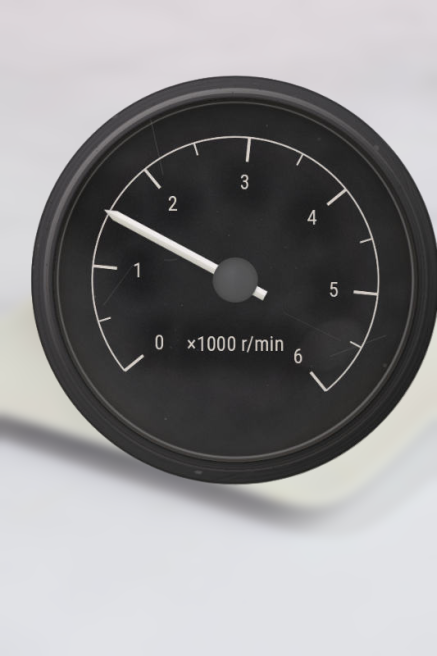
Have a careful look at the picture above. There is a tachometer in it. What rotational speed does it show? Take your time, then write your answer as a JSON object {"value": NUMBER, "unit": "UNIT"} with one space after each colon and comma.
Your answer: {"value": 1500, "unit": "rpm"}
